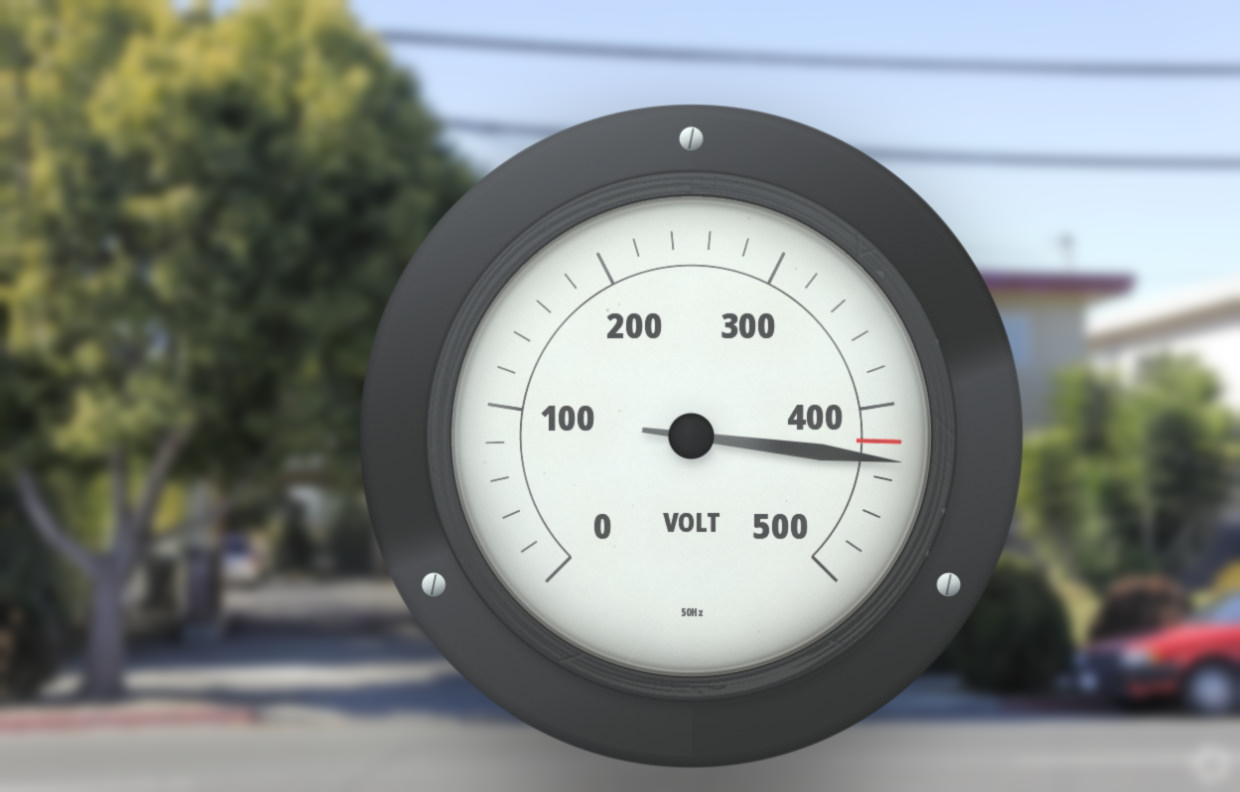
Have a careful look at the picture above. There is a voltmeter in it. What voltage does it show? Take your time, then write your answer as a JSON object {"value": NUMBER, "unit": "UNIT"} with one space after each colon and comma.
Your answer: {"value": 430, "unit": "V"}
